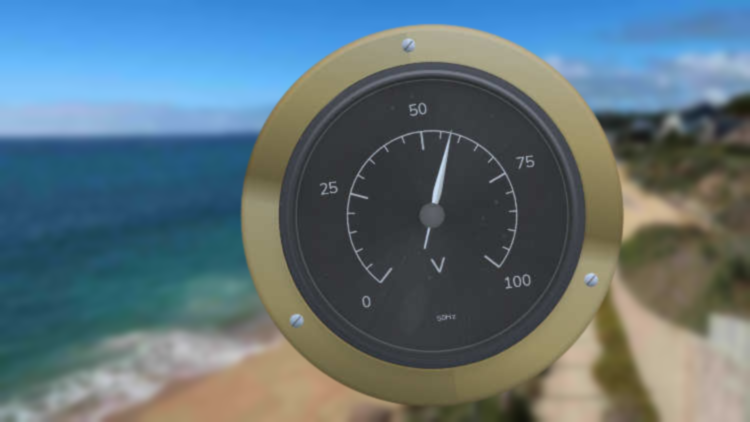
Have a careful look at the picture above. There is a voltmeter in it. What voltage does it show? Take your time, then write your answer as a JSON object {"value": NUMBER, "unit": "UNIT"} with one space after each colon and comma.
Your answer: {"value": 57.5, "unit": "V"}
